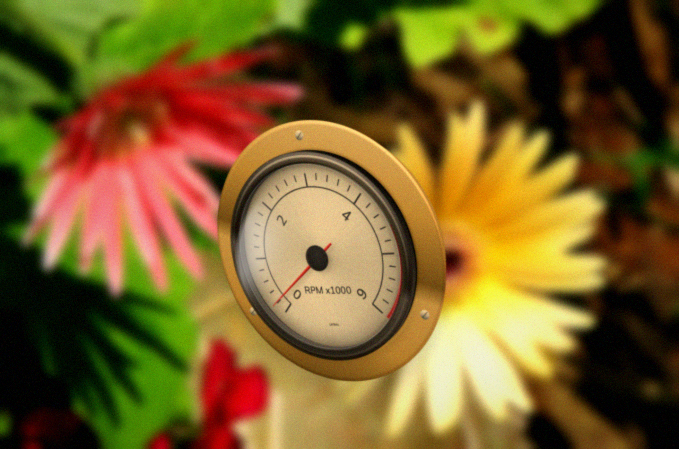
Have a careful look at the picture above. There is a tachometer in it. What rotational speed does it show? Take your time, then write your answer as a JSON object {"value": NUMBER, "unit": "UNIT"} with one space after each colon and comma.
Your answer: {"value": 200, "unit": "rpm"}
